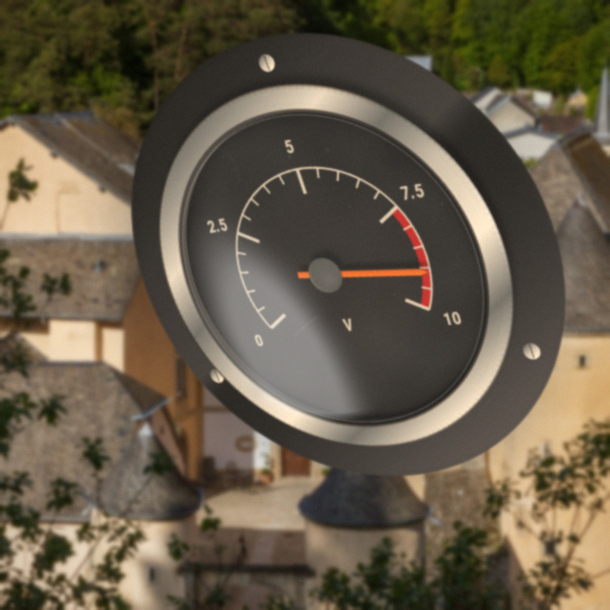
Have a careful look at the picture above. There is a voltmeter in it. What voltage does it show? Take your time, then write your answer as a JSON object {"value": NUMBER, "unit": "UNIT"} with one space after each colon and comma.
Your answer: {"value": 9, "unit": "V"}
